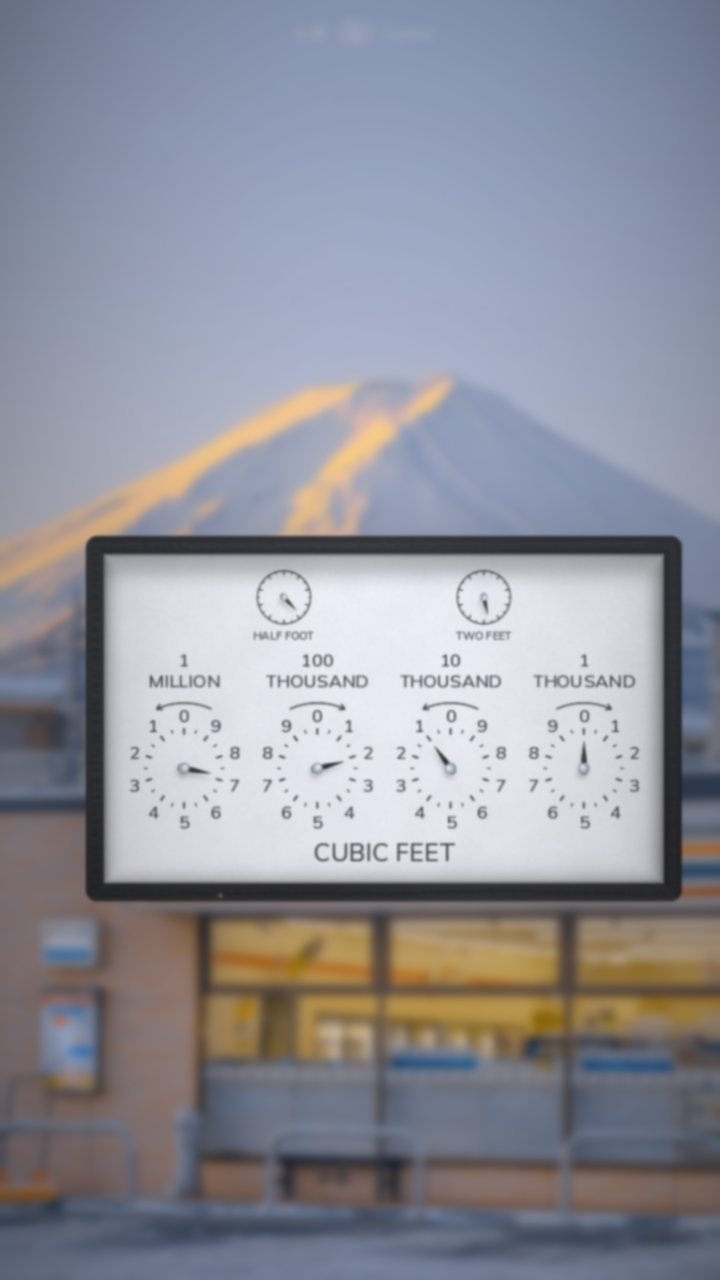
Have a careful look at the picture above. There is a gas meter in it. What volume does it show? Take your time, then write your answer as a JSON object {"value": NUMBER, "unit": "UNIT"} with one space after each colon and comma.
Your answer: {"value": 721000, "unit": "ft³"}
